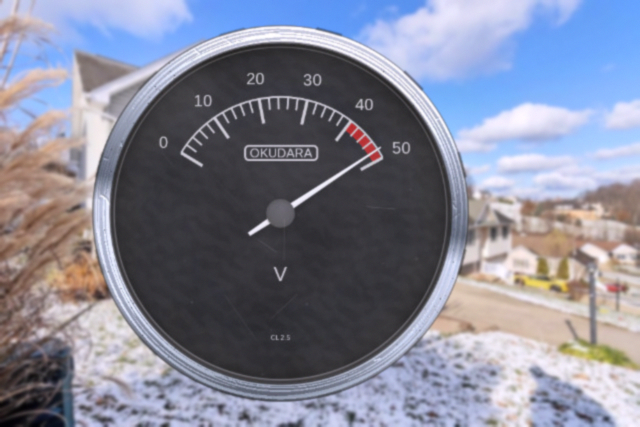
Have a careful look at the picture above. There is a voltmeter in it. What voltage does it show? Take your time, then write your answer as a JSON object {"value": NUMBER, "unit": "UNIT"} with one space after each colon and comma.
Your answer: {"value": 48, "unit": "V"}
